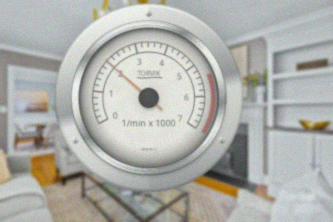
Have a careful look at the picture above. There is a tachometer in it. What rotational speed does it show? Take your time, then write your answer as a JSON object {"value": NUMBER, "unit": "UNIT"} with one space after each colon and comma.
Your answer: {"value": 2000, "unit": "rpm"}
